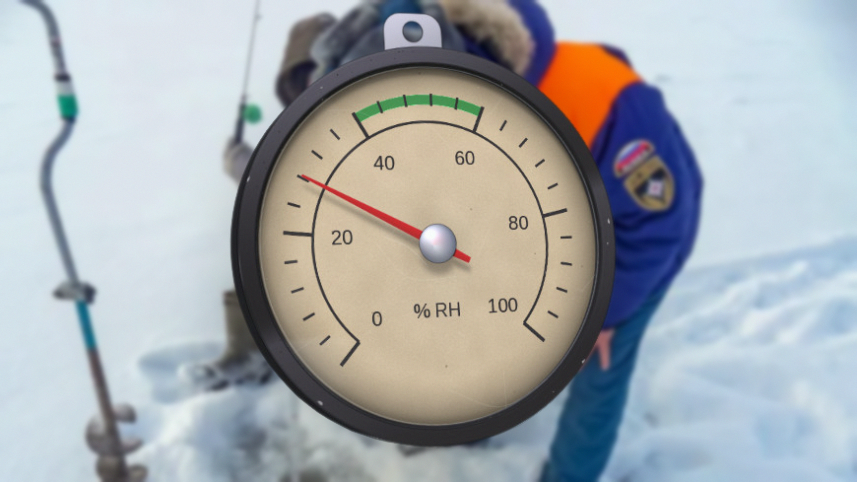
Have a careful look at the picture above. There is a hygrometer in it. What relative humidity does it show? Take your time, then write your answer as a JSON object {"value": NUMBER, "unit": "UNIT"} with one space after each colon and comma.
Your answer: {"value": 28, "unit": "%"}
